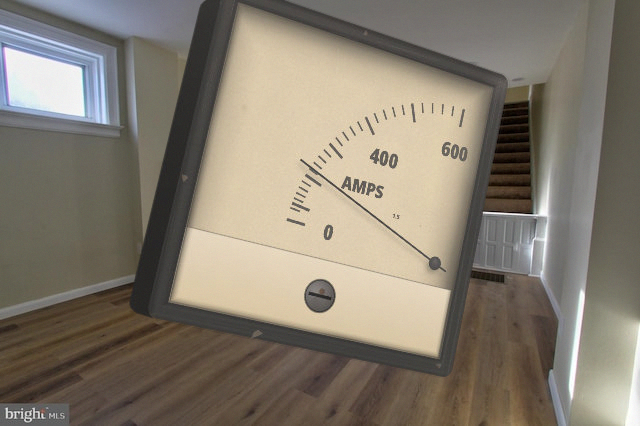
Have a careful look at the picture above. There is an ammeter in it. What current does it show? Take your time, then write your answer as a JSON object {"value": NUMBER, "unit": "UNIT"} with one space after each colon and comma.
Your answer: {"value": 220, "unit": "A"}
